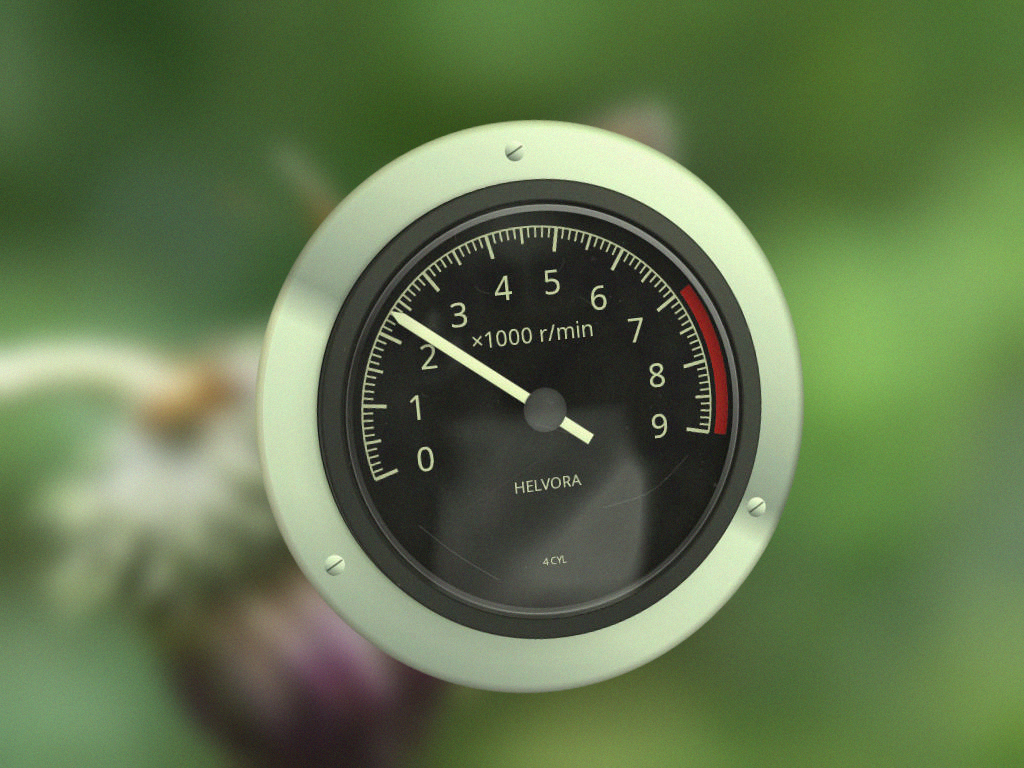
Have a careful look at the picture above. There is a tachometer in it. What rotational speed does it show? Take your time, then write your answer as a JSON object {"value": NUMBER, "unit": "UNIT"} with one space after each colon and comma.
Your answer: {"value": 2300, "unit": "rpm"}
